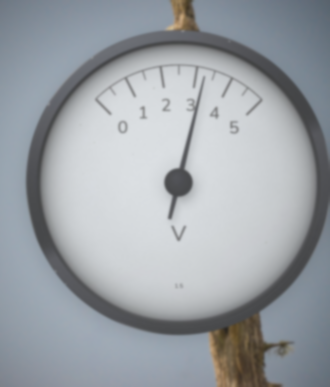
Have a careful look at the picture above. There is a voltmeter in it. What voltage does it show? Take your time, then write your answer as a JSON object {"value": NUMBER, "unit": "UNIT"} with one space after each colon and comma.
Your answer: {"value": 3.25, "unit": "V"}
